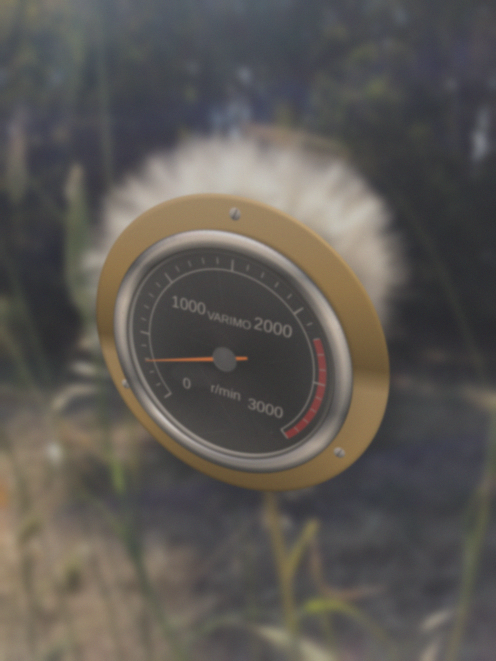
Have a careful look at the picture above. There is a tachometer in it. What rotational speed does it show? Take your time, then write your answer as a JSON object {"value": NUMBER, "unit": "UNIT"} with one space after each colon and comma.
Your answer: {"value": 300, "unit": "rpm"}
